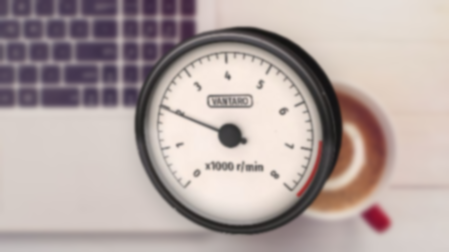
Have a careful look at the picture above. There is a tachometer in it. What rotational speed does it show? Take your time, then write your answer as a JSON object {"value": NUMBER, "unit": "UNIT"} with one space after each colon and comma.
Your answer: {"value": 2000, "unit": "rpm"}
